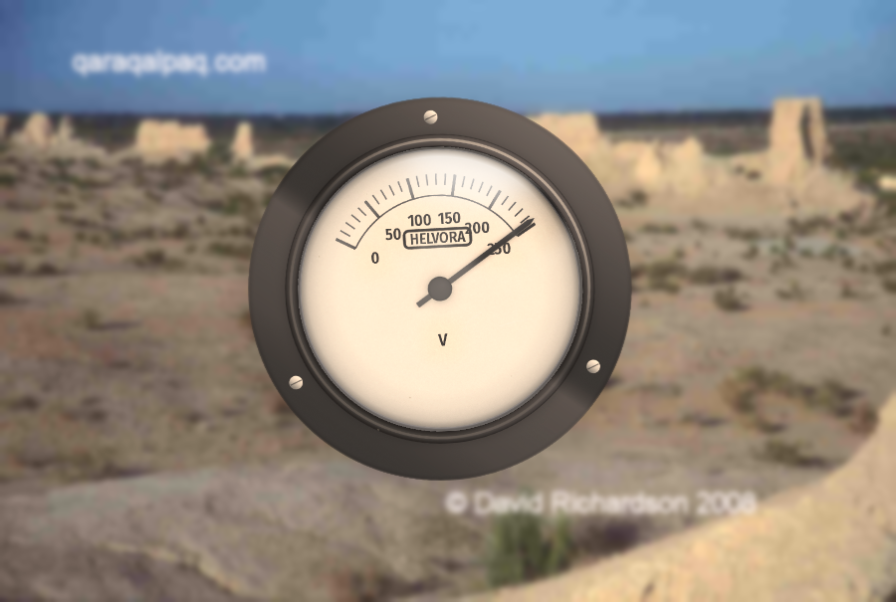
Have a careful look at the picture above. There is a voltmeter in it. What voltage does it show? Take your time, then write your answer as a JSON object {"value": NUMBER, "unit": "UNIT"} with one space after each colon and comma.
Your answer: {"value": 245, "unit": "V"}
